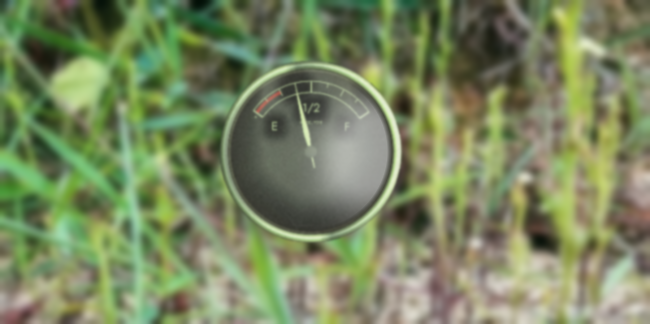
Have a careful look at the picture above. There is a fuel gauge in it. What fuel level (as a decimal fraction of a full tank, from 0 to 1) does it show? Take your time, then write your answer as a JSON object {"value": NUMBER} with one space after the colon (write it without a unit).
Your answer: {"value": 0.375}
